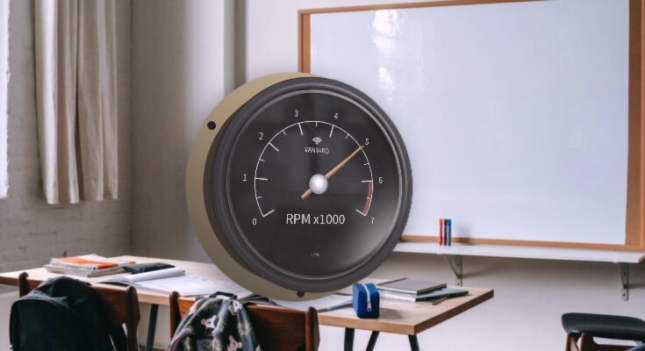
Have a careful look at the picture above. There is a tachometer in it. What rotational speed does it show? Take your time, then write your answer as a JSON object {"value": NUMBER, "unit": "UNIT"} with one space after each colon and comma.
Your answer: {"value": 5000, "unit": "rpm"}
